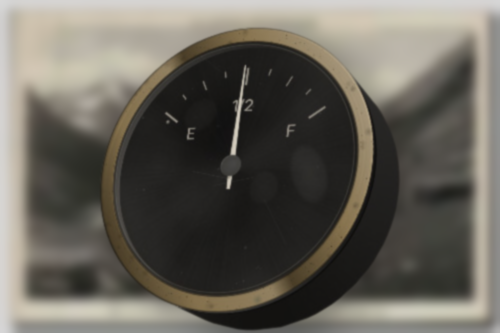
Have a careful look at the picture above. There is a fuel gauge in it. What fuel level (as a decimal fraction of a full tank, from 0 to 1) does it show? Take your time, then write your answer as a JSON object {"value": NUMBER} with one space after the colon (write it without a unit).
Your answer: {"value": 0.5}
